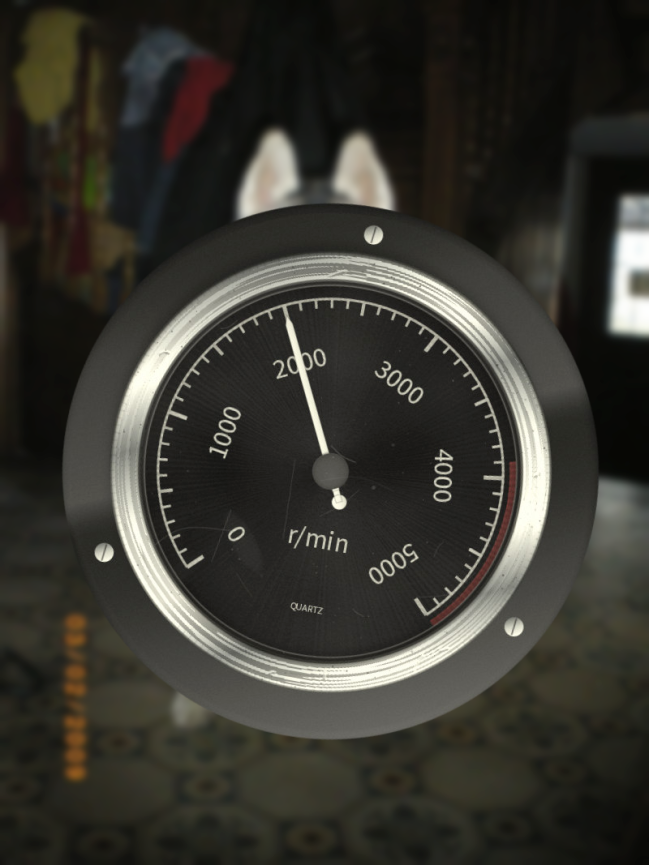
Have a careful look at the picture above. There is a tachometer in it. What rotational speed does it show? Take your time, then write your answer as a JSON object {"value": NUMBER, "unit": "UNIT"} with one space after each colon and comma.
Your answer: {"value": 2000, "unit": "rpm"}
